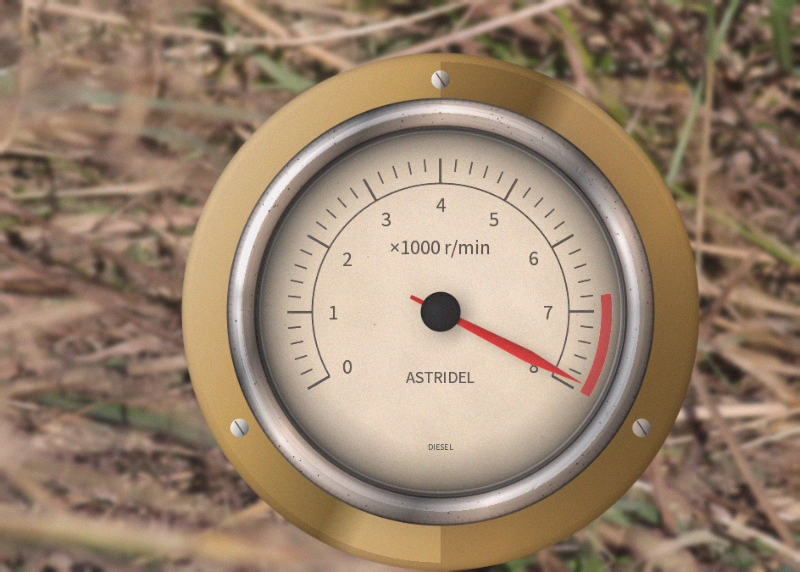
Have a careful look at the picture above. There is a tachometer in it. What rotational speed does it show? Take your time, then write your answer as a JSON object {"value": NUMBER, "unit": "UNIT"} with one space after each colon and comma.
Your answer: {"value": 7900, "unit": "rpm"}
